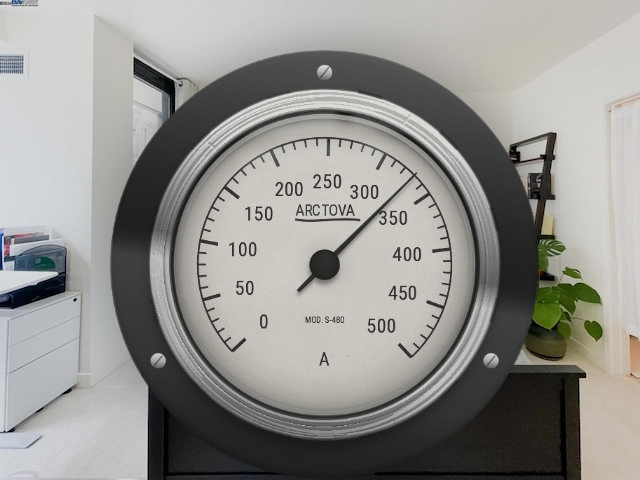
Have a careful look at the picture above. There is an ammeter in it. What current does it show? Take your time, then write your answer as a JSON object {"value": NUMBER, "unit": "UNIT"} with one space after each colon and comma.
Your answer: {"value": 330, "unit": "A"}
